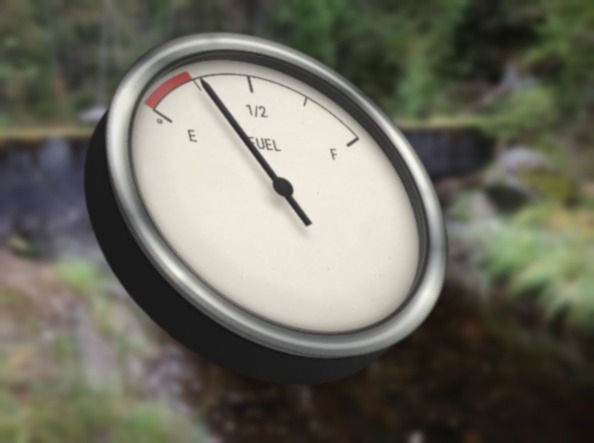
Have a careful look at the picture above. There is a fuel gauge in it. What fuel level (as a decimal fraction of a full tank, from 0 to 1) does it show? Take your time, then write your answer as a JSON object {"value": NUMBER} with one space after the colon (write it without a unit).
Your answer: {"value": 0.25}
